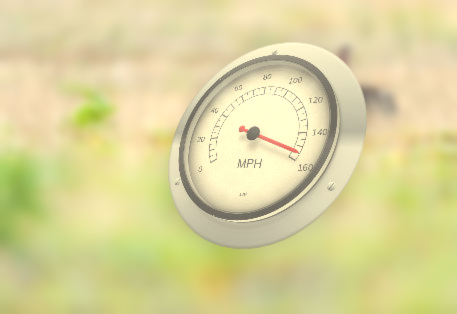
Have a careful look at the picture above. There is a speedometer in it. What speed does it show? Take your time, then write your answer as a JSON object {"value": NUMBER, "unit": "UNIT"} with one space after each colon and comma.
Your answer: {"value": 155, "unit": "mph"}
